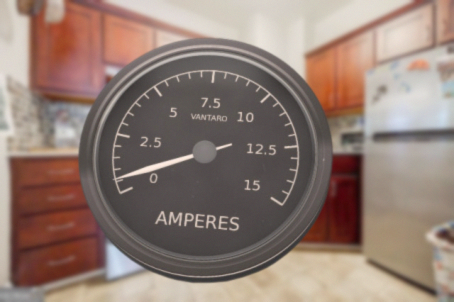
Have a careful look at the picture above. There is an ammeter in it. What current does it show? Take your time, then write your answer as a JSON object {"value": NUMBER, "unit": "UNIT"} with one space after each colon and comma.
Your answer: {"value": 0.5, "unit": "A"}
